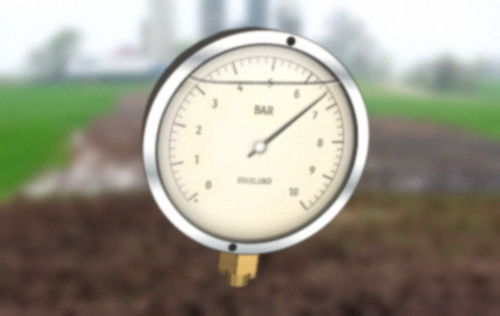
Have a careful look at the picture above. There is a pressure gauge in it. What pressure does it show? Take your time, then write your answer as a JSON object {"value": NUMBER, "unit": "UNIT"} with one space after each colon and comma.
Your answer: {"value": 6.6, "unit": "bar"}
